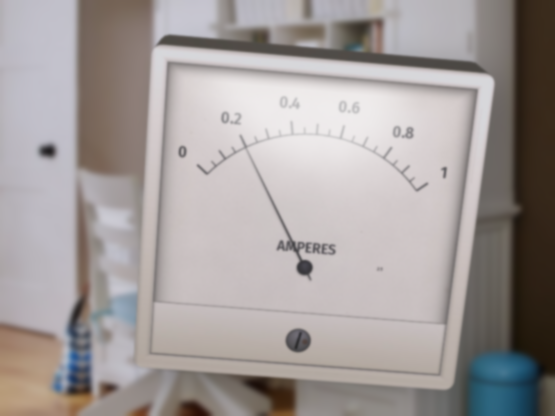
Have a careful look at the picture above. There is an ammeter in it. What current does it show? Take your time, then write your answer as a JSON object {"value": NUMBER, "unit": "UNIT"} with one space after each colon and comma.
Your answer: {"value": 0.2, "unit": "A"}
